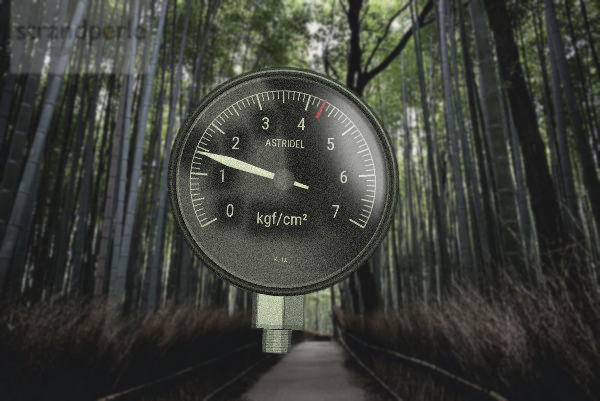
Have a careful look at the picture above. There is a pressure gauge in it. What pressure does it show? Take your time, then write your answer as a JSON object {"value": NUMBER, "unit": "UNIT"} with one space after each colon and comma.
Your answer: {"value": 1.4, "unit": "kg/cm²"}
